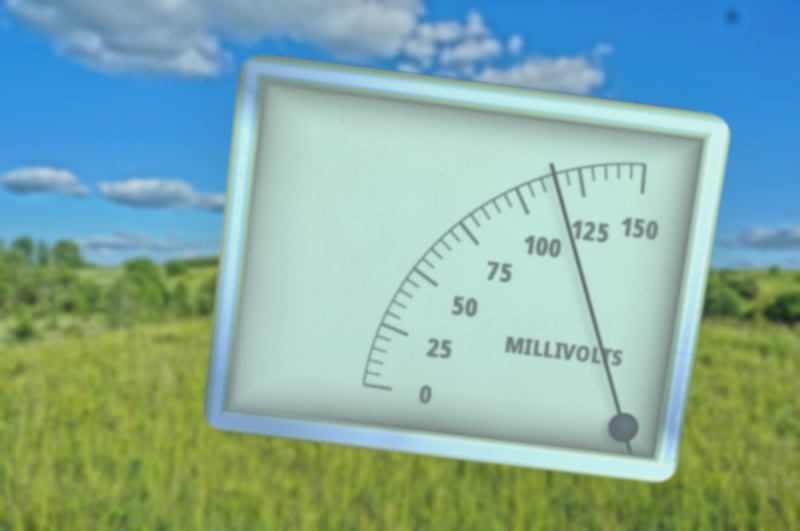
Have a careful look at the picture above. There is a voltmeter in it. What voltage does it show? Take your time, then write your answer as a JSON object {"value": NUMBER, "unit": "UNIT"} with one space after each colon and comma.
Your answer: {"value": 115, "unit": "mV"}
